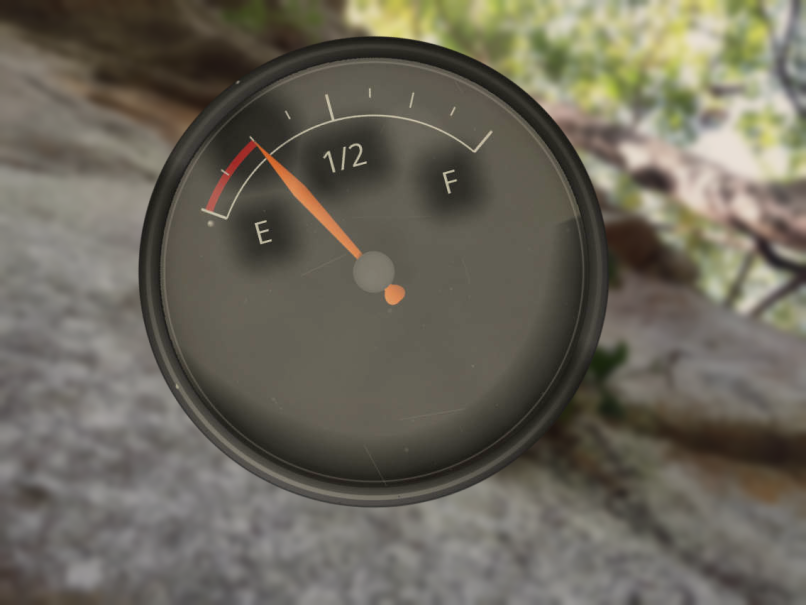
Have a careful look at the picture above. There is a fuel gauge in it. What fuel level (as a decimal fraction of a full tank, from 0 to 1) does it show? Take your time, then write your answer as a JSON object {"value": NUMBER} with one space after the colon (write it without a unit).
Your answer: {"value": 0.25}
